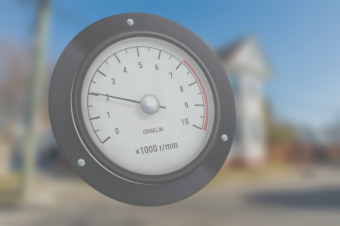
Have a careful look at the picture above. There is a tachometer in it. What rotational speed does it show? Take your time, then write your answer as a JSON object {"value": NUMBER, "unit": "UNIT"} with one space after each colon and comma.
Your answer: {"value": 2000, "unit": "rpm"}
